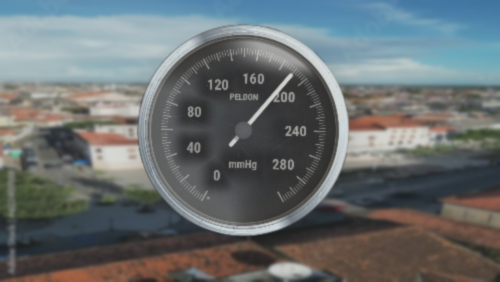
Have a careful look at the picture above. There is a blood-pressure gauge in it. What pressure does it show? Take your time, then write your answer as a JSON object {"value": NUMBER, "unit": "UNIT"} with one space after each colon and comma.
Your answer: {"value": 190, "unit": "mmHg"}
